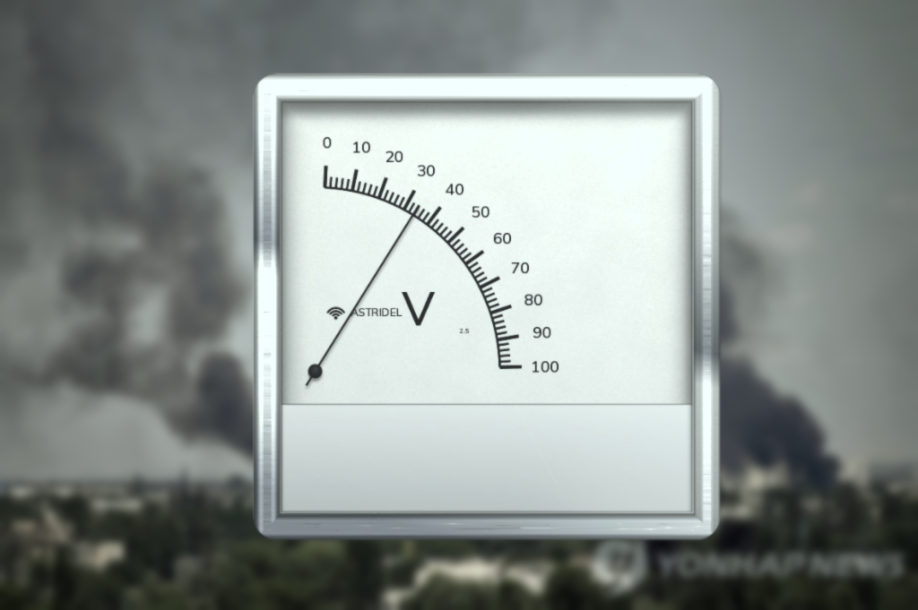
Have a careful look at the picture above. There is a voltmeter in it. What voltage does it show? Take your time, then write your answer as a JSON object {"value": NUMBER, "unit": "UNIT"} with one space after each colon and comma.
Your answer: {"value": 34, "unit": "V"}
